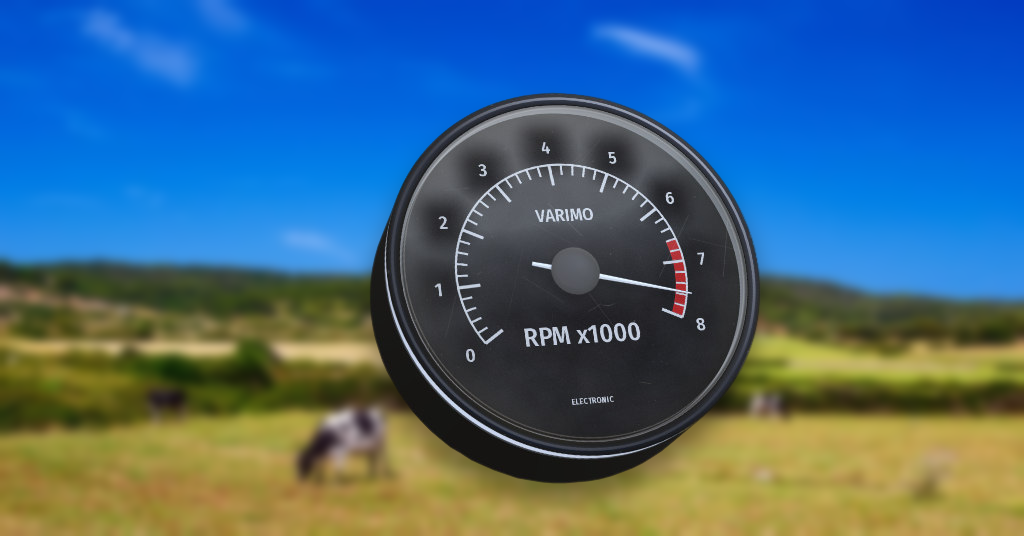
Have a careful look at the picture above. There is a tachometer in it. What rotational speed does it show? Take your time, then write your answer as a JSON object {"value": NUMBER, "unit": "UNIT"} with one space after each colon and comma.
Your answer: {"value": 7600, "unit": "rpm"}
